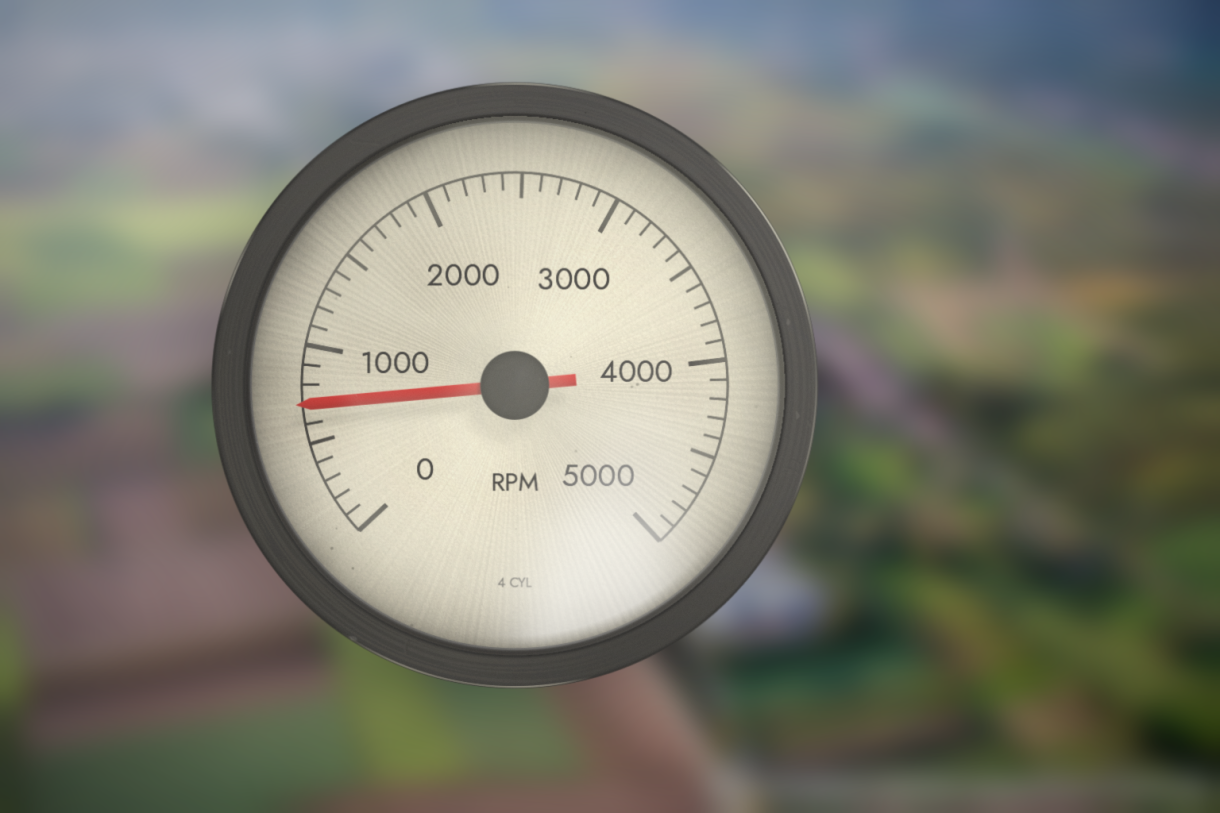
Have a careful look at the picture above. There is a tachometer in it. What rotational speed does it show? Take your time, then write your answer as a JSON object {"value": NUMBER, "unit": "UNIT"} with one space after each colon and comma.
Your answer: {"value": 700, "unit": "rpm"}
